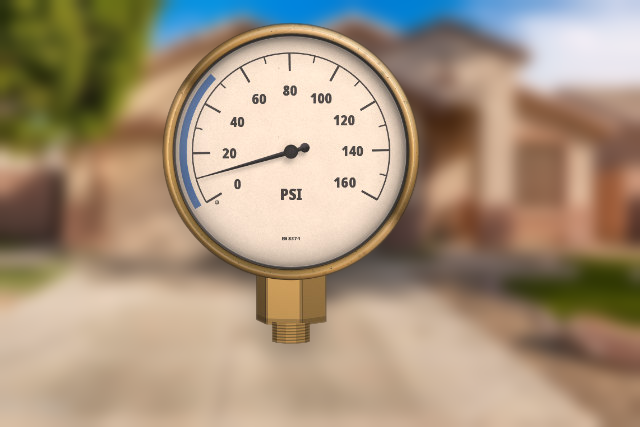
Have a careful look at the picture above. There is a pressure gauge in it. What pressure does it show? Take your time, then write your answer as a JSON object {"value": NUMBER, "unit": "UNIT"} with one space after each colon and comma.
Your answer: {"value": 10, "unit": "psi"}
